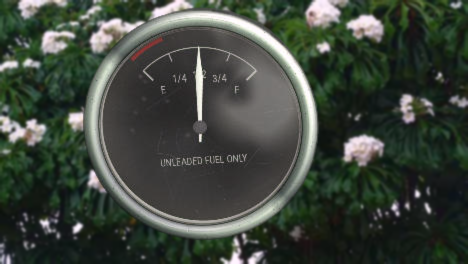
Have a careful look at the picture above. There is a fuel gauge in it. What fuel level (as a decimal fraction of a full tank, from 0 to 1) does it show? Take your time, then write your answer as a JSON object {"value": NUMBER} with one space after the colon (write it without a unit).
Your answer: {"value": 0.5}
